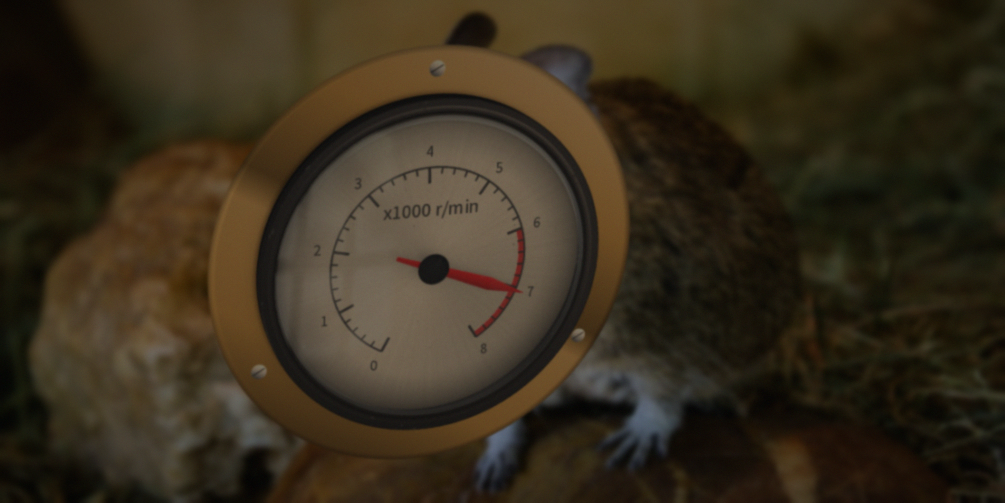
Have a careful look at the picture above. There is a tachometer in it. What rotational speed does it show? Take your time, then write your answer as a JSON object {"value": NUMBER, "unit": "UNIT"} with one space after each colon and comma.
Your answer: {"value": 7000, "unit": "rpm"}
